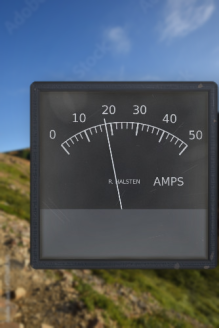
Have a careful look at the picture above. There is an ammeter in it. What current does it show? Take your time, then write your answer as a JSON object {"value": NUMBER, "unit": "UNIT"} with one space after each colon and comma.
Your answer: {"value": 18, "unit": "A"}
